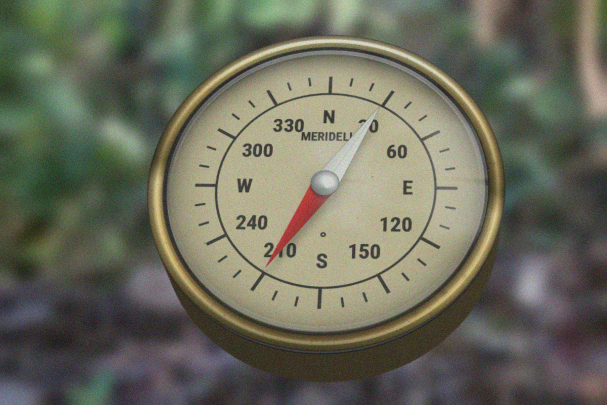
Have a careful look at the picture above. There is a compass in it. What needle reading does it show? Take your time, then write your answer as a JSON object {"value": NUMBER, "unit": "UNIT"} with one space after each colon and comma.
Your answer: {"value": 210, "unit": "°"}
